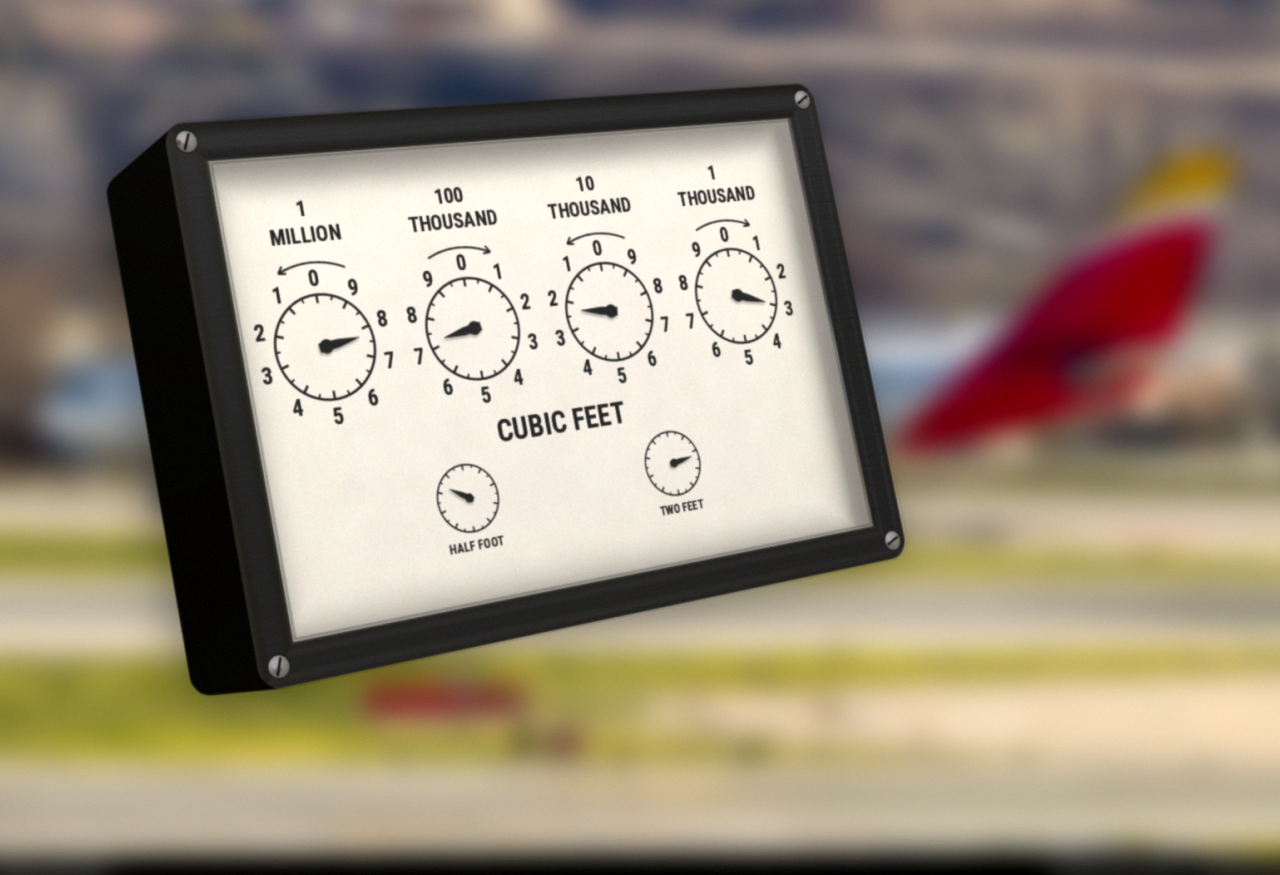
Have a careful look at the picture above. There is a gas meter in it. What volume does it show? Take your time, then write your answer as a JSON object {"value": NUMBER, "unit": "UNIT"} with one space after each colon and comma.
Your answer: {"value": 772300, "unit": "ft³"}
